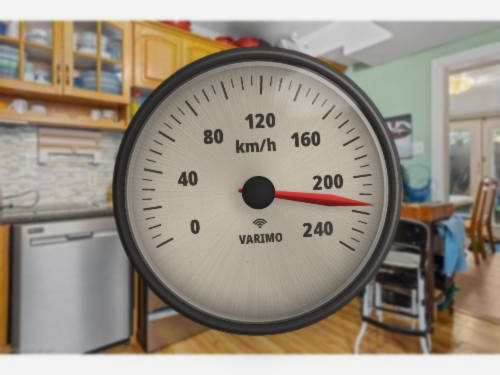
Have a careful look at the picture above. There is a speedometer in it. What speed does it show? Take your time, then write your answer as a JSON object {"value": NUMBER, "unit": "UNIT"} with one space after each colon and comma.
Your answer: {"value": 215, "unit": "km/h"}
